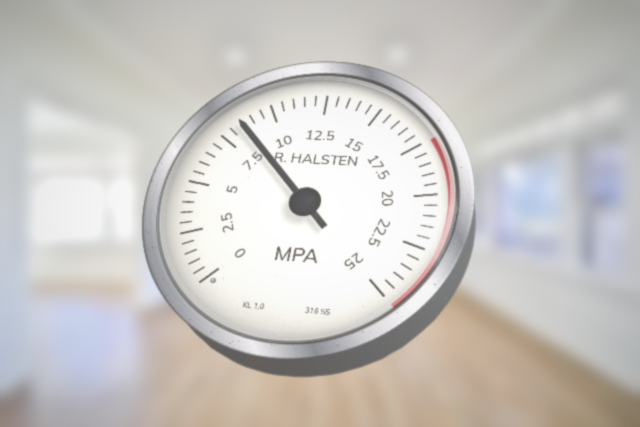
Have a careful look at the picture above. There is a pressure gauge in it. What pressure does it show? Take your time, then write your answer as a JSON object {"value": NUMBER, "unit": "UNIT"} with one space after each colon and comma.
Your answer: {"value": 8.5, "unit": "MPa"}
